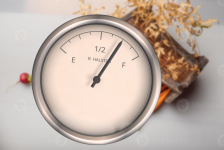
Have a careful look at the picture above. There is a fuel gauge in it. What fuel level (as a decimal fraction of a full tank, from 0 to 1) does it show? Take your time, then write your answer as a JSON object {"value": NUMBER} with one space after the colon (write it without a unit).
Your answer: {"value": 0.75}
